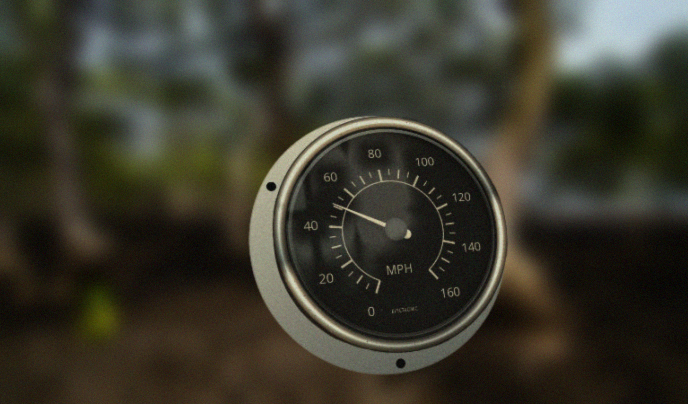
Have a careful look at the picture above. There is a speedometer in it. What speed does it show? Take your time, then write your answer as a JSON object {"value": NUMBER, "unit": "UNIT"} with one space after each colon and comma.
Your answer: {"value": 50, "unit": "mph"}
